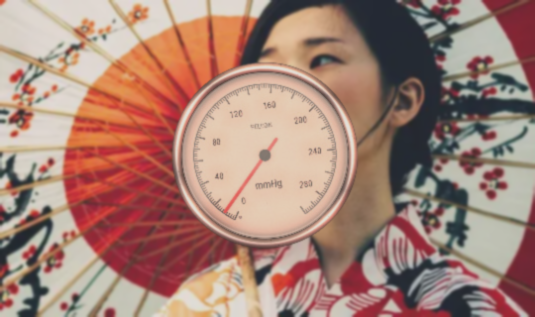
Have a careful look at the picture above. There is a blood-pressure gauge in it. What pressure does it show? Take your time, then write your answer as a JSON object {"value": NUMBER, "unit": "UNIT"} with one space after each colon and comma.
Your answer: {"value": 10, "unit": "mmHg"}
